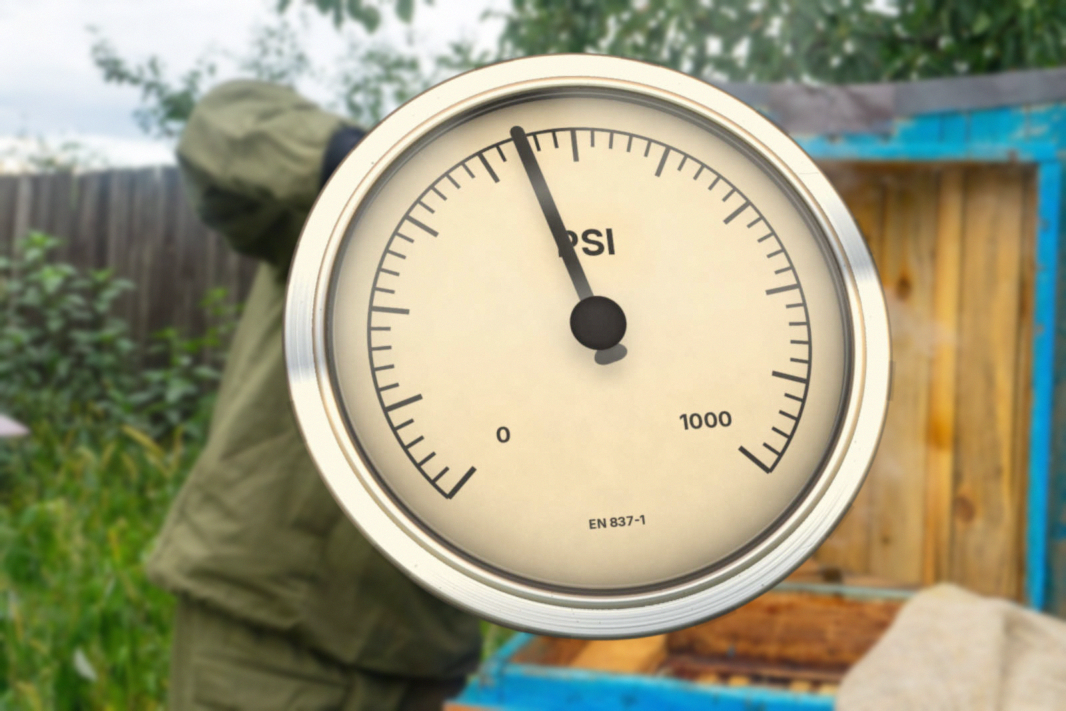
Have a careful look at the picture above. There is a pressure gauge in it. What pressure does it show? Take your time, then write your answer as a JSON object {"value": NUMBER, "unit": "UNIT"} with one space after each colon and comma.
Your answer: {"value": 440, "unit": "psi"}
